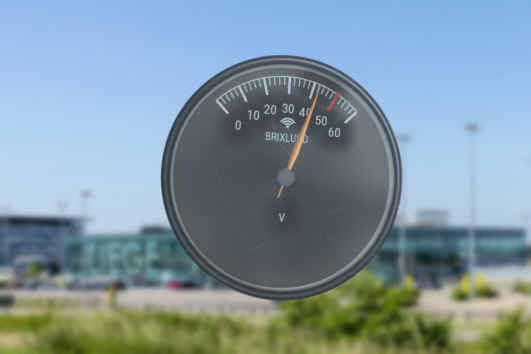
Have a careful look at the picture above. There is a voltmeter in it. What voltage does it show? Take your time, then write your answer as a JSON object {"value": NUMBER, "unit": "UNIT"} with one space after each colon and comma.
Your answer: {"value": 42, "unit": "V"}
